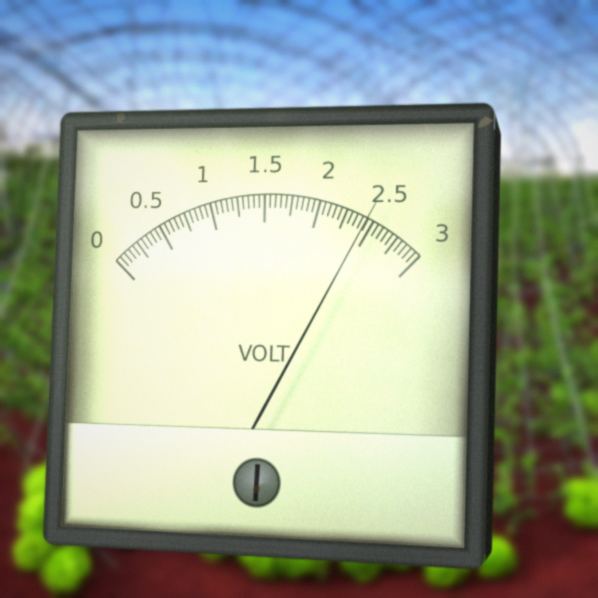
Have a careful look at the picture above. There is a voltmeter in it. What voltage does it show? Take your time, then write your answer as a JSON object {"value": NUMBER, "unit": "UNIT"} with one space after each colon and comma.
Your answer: {"value": 2.45, "unit": "V"}
